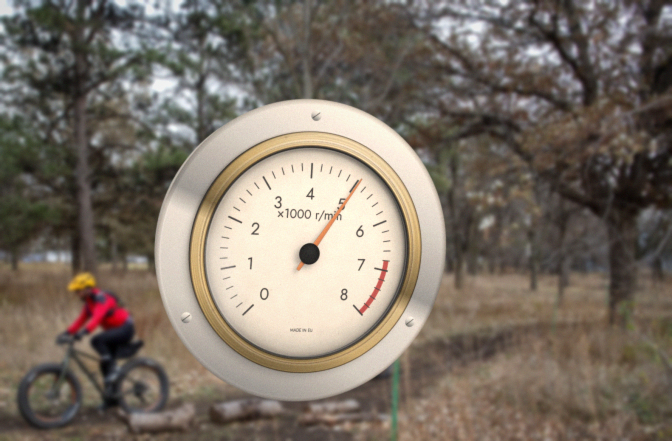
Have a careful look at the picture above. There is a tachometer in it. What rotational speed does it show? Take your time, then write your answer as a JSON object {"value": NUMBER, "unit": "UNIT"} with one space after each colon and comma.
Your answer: {"value": 5000, "unit": "rpm"}
